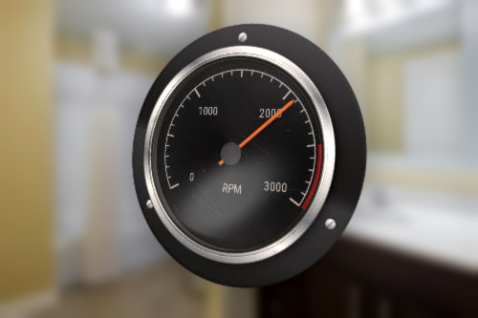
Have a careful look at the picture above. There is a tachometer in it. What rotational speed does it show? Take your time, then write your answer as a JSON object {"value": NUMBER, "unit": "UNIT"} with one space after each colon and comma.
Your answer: {"value": 2100, "unit": "rpm"}
